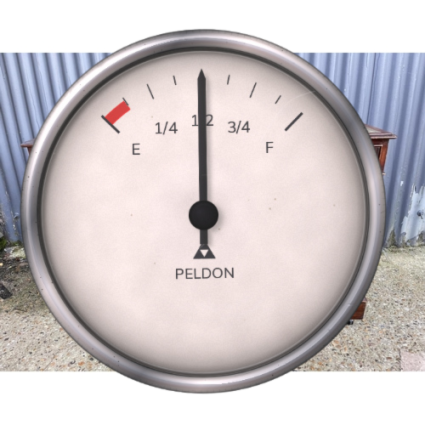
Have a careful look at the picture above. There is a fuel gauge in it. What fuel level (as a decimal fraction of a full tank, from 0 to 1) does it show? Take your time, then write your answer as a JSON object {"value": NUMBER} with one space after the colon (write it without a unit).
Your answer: {"value": 0.5}
